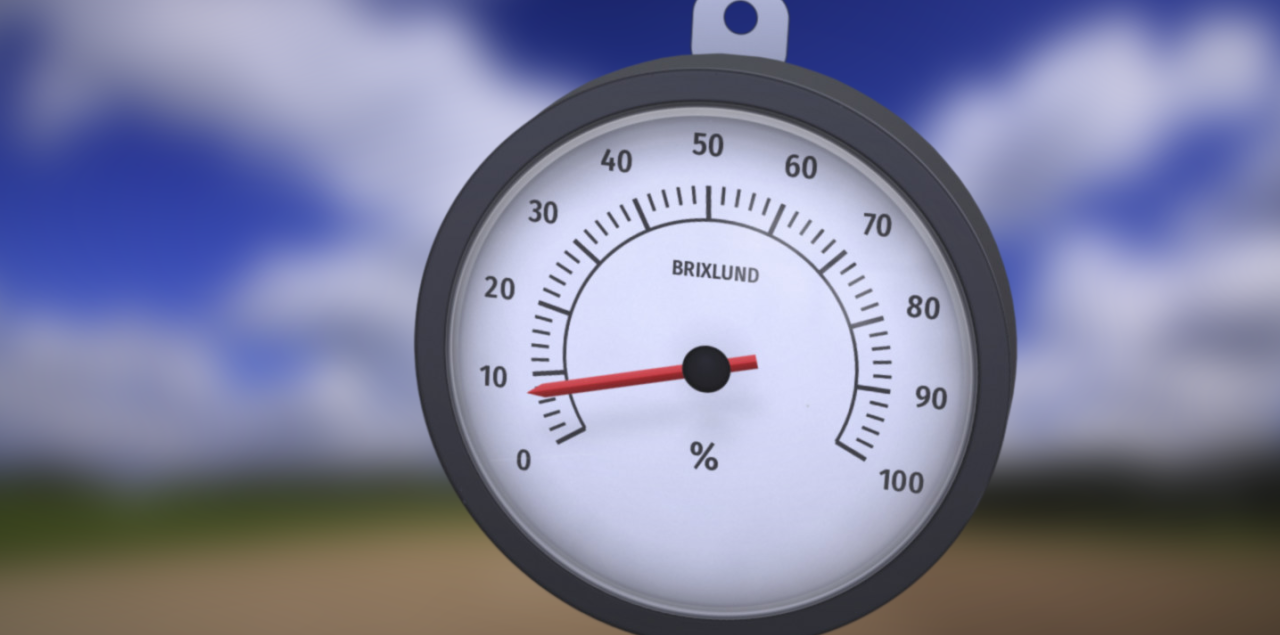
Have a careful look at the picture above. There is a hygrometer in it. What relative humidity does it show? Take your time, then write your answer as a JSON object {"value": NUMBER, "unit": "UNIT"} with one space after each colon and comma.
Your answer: {"value": 8, "unit": "%"}
